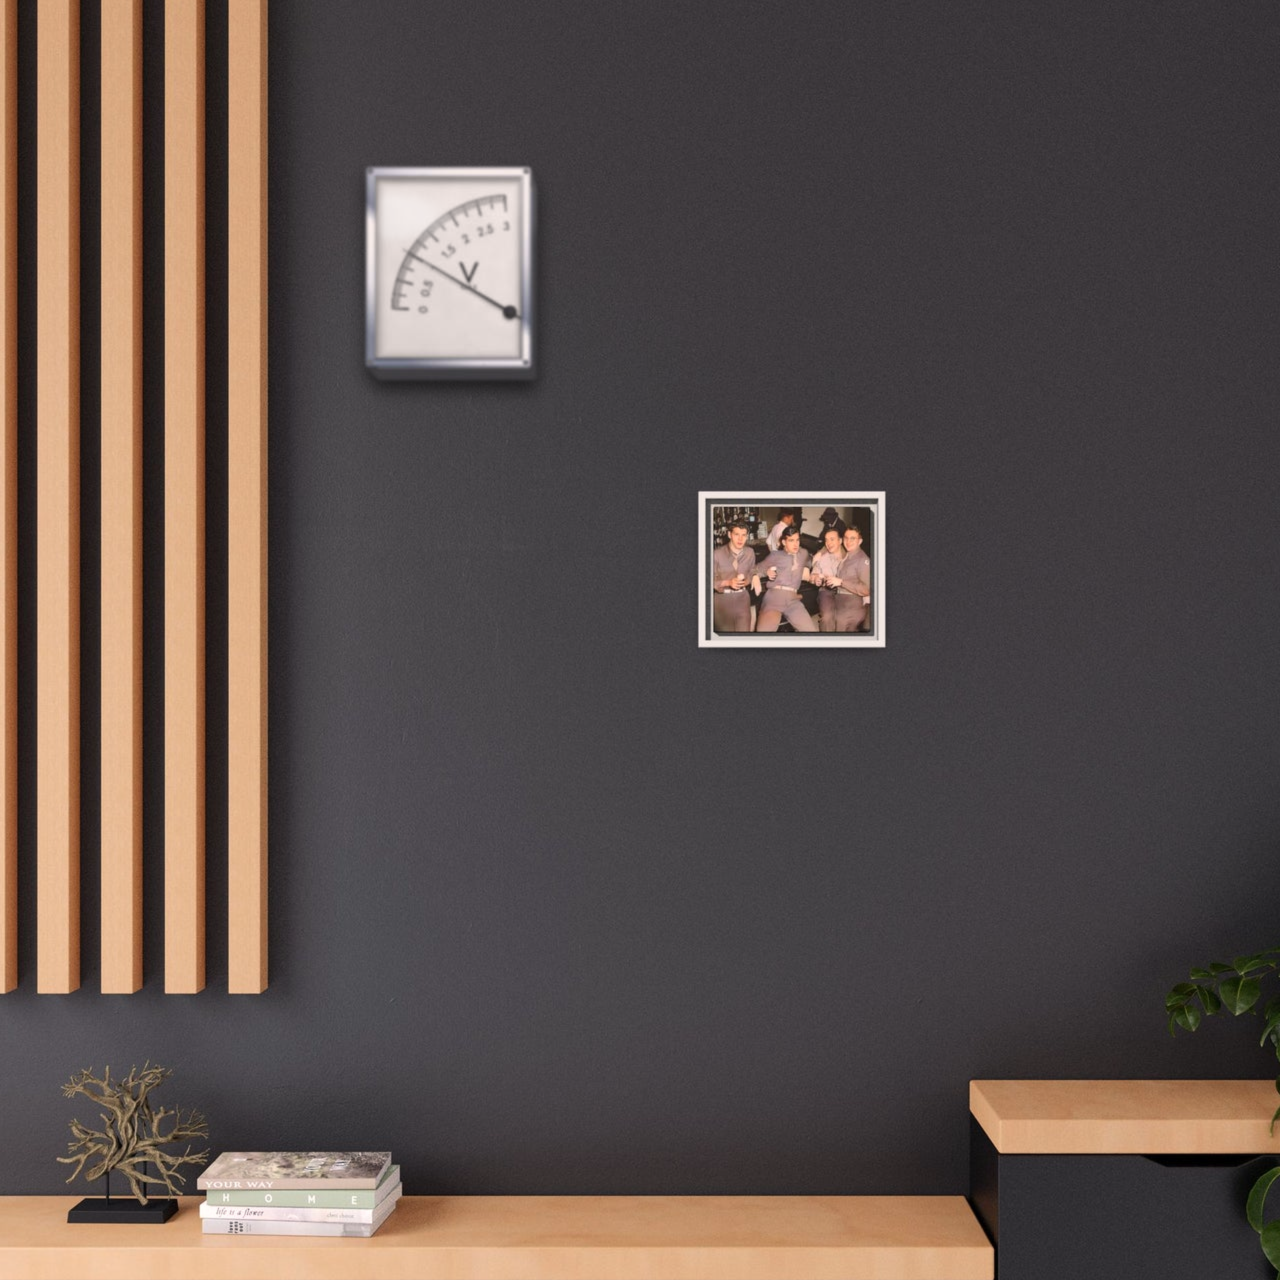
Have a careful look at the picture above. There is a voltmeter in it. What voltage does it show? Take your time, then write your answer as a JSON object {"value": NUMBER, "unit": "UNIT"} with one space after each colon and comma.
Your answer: {"value": 1, "unit": "V"}
